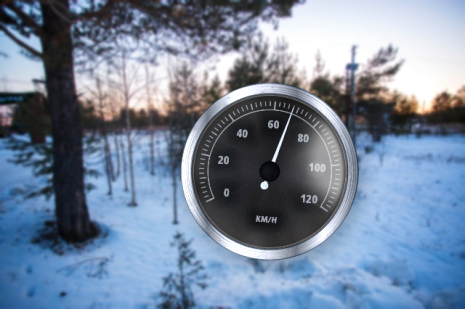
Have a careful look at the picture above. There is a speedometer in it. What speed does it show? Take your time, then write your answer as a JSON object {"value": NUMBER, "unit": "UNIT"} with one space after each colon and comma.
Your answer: {"value": 68, "unit": "km/h"}
